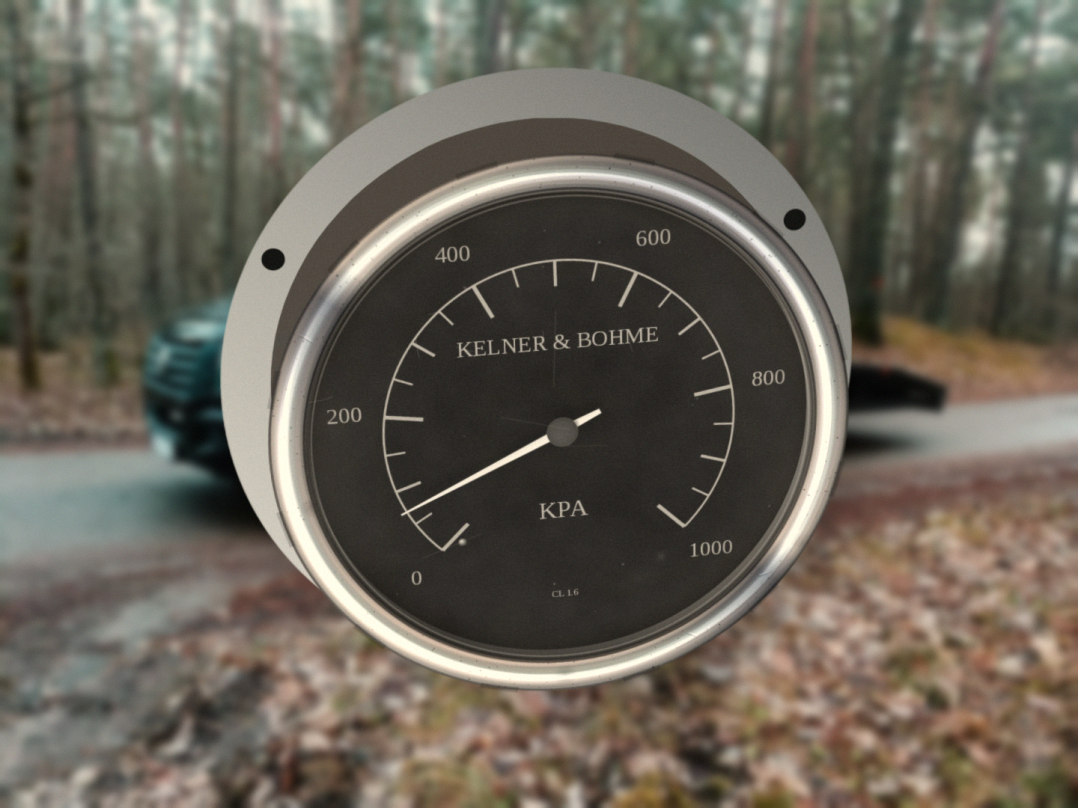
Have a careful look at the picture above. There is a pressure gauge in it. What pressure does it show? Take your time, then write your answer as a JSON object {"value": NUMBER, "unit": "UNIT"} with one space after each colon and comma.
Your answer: {"value": 75, "unit": "kPa"}
